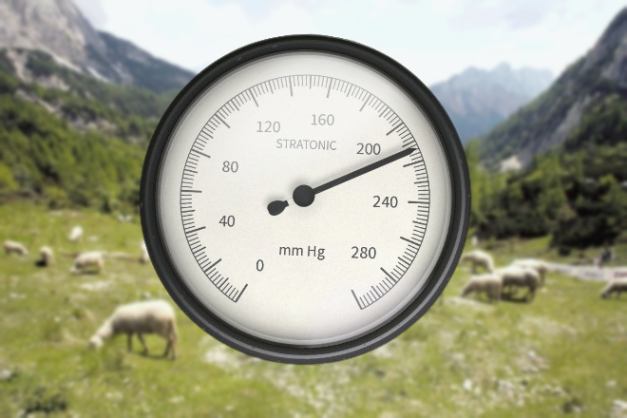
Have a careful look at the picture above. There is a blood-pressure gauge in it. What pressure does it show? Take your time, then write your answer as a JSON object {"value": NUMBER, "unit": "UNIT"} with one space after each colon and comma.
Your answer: {"value": 214, "unit": "mmHg"}
